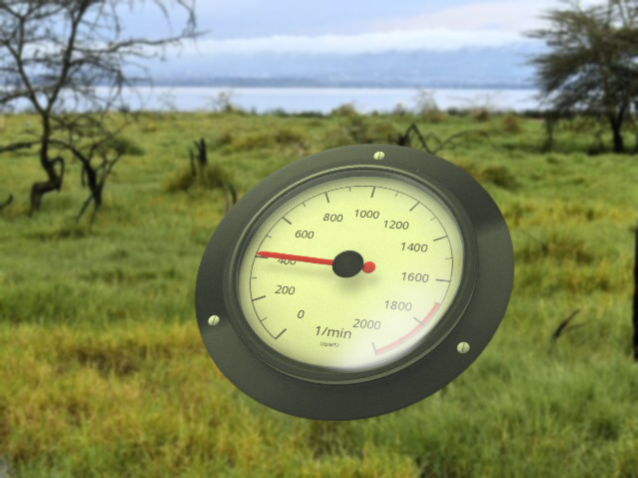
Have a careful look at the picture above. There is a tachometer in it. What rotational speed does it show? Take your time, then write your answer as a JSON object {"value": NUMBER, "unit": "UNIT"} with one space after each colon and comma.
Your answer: {"value": 400, "unit": "rpm"}
